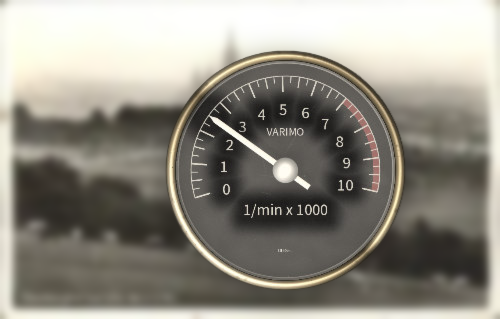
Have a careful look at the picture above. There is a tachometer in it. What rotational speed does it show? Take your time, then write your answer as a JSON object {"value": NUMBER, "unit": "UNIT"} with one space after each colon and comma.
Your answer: {"value": 2500, "unit": "rpm"}
